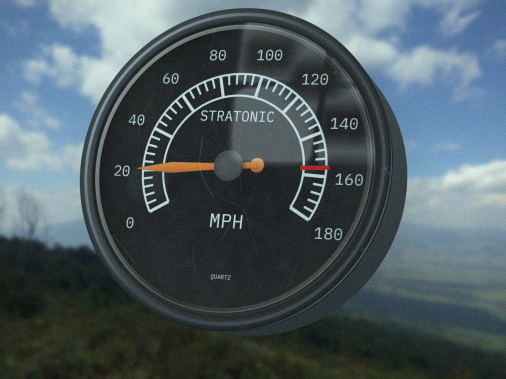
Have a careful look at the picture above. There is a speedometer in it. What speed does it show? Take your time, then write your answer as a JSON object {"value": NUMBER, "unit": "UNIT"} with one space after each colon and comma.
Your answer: {"value": 20, "unit": "mph"}
